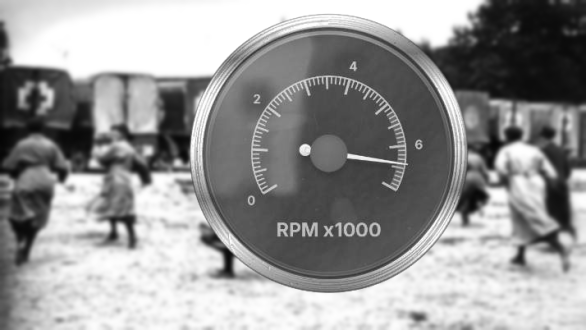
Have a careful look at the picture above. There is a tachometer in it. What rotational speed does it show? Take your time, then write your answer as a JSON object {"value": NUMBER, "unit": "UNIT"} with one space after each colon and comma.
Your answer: {"value": 6400, "unit": "rpm"}
